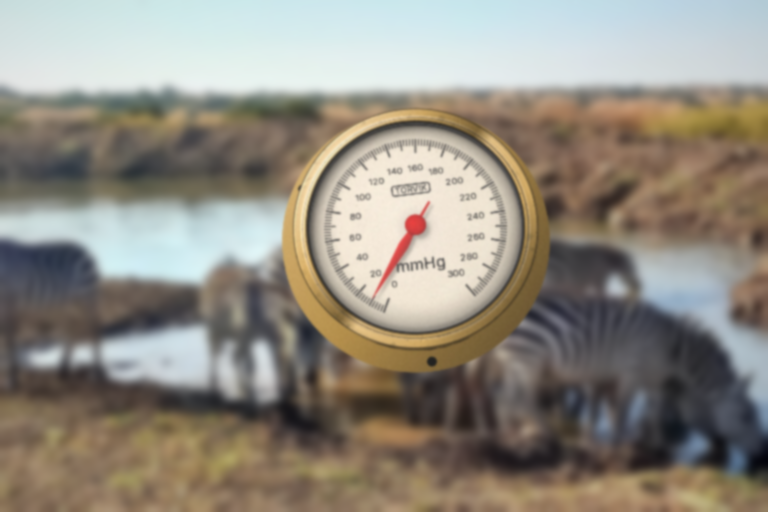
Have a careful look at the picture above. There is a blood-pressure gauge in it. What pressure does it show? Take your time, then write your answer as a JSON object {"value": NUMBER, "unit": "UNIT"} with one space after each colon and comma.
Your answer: {"value": 10, "unit": "mmHg"}
